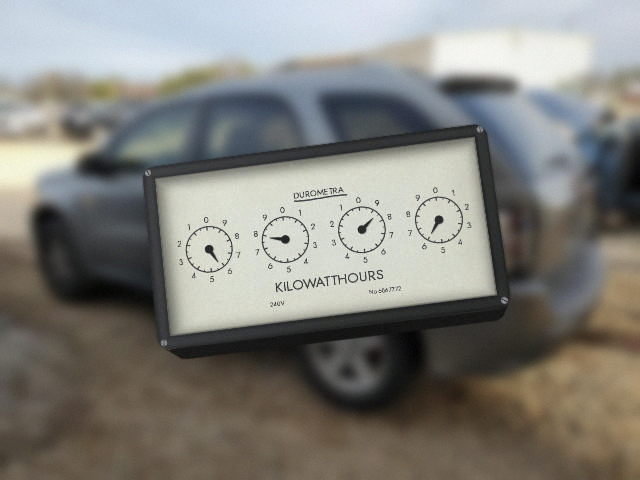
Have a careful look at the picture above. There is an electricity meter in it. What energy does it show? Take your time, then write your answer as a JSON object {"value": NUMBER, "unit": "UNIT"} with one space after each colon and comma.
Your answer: {"value": 5786, "unit": "kWh"}
